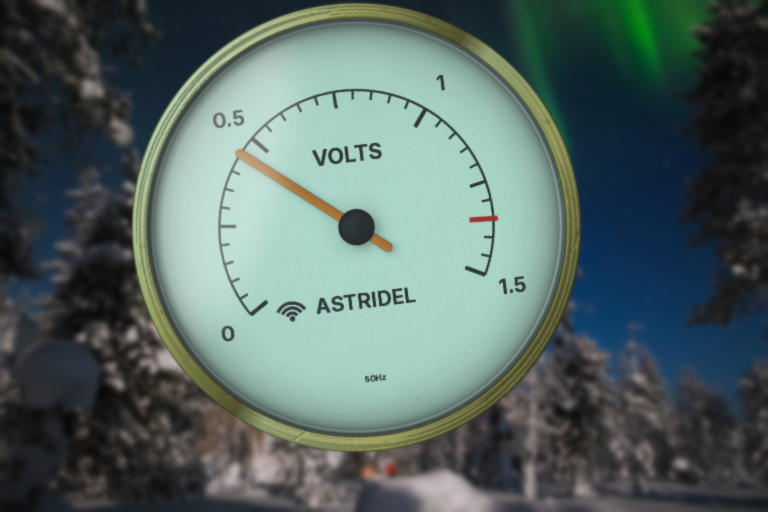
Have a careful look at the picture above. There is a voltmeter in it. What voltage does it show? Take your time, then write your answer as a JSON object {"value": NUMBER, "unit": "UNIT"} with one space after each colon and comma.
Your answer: {"value": 0.45, "unit": "V"}
